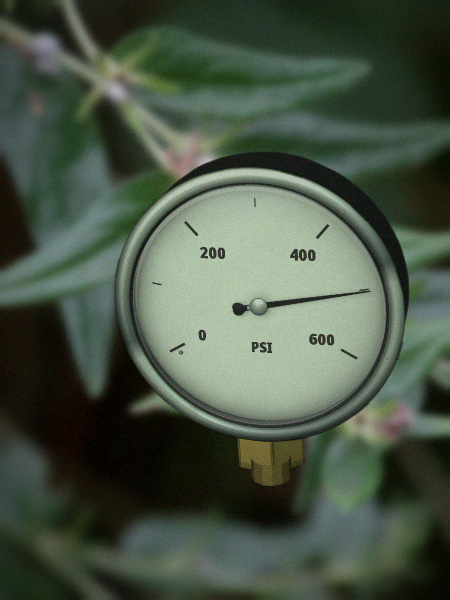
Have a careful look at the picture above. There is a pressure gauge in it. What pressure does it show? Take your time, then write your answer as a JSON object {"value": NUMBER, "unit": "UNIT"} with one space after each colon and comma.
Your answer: {"value": 500, "unit": "psi"}
